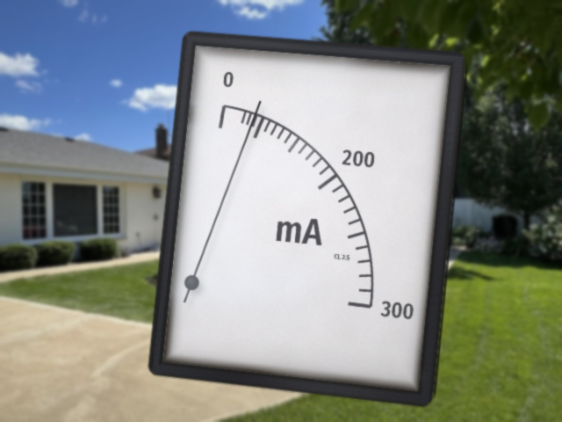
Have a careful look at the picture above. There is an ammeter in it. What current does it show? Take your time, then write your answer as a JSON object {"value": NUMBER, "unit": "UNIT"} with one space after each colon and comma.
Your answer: {"value": 90, "unit": "mA"}
